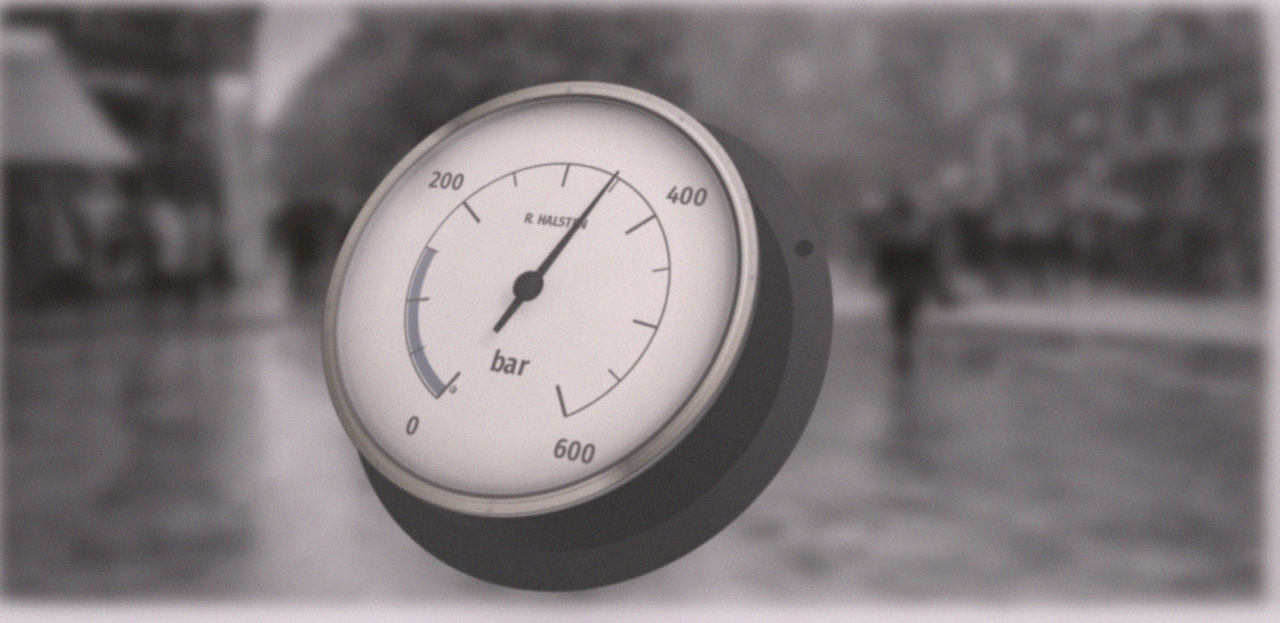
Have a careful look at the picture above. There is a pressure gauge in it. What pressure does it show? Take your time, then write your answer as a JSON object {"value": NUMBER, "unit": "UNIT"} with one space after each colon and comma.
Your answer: {"value": 350, "unit": "bar"}
